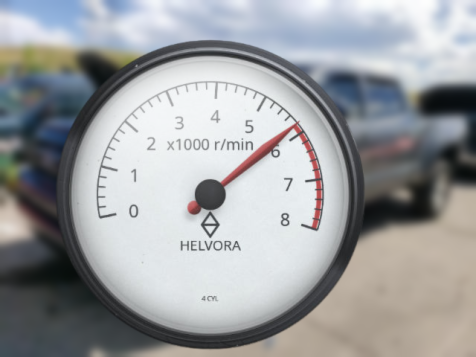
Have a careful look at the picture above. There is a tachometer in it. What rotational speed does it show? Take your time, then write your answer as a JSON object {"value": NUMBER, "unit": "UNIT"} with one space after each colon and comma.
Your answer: {"value": 5800, "unit": "rpm"}
